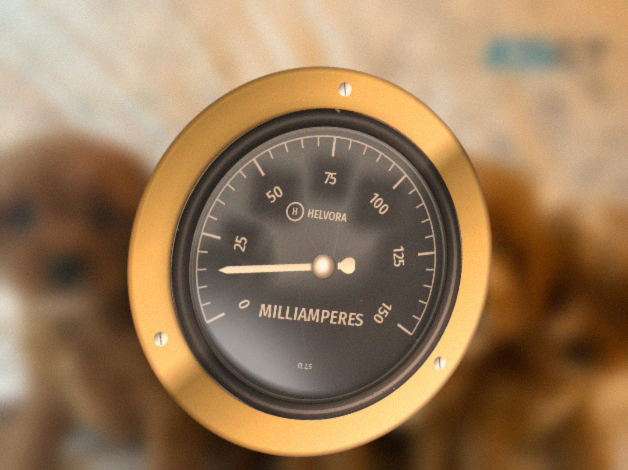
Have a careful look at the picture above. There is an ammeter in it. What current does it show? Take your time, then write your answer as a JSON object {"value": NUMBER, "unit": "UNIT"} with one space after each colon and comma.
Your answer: {"value": 15, "unit": "mA"}
